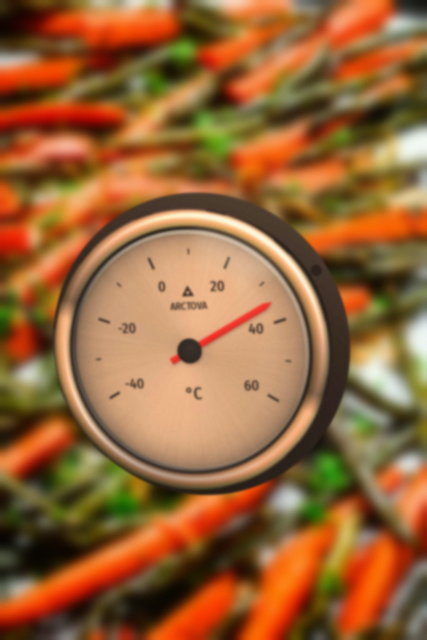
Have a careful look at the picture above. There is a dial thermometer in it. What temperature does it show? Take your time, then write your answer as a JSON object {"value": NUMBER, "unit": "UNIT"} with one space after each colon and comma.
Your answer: {"value": 35, "unit": "°C"}
